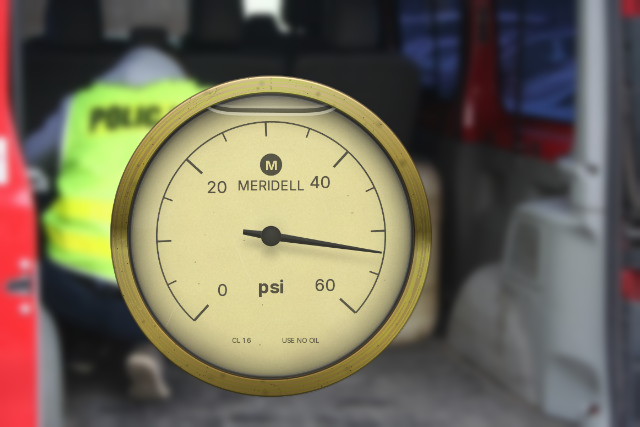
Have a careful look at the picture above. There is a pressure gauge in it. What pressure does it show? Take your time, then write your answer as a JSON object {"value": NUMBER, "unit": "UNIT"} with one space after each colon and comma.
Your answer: {"value": 52.5, "unit": "psi"}
